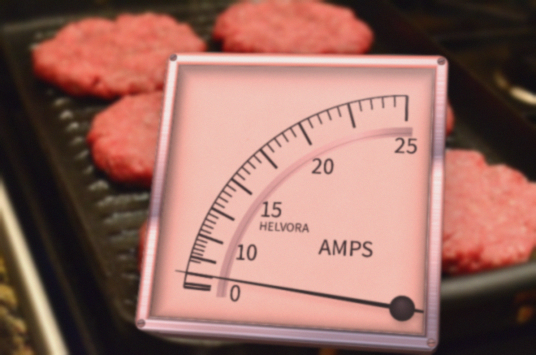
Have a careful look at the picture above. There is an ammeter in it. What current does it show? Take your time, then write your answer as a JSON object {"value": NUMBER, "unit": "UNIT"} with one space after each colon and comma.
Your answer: {"value": 5, "unit": "A"}
